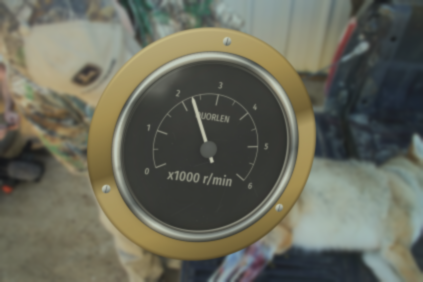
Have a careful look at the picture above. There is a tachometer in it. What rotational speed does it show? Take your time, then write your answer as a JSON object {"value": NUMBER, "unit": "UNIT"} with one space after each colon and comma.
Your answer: {"value": 2250, "unit": "rpm"}
